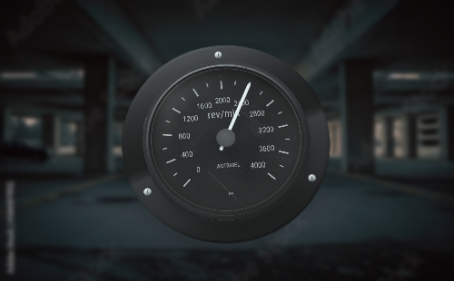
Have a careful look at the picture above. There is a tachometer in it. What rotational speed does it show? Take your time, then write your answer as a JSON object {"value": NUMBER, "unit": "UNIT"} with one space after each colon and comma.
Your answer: {"value": 2400, "unit": "rpm"}
